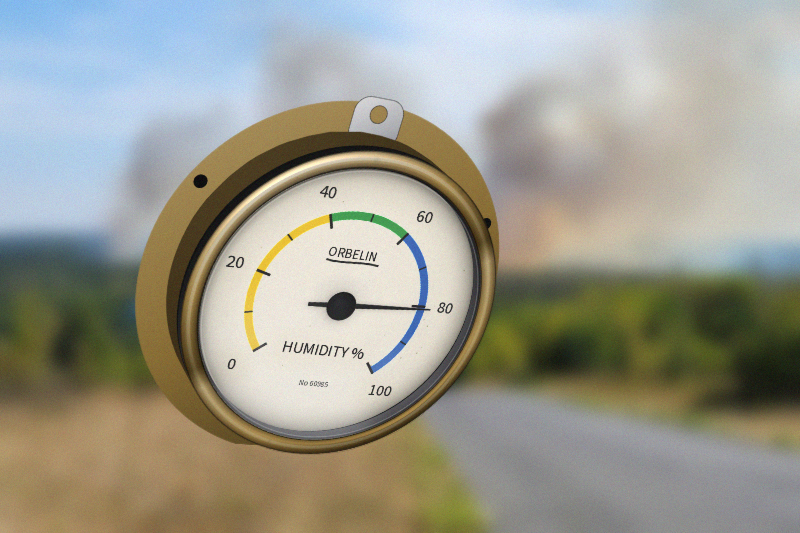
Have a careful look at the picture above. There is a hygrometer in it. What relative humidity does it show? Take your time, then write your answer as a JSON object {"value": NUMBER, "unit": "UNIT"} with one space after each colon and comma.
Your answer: {"value": 80, "unit": "%"}
